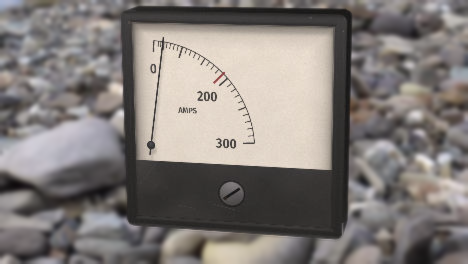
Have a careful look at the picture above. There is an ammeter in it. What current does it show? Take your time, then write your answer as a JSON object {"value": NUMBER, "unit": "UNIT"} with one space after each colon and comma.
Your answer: {"value": 50, "unit": "A"}
